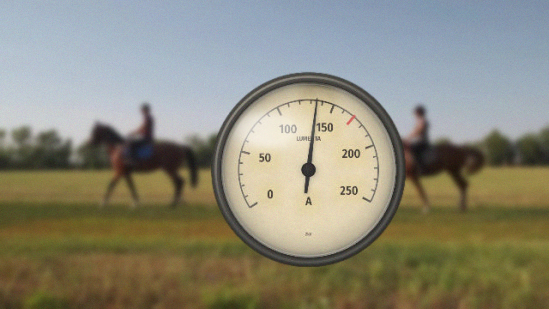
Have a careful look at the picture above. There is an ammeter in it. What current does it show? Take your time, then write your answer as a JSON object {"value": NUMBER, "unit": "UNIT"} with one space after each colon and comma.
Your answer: {"value": 135, "unit": "A"}
